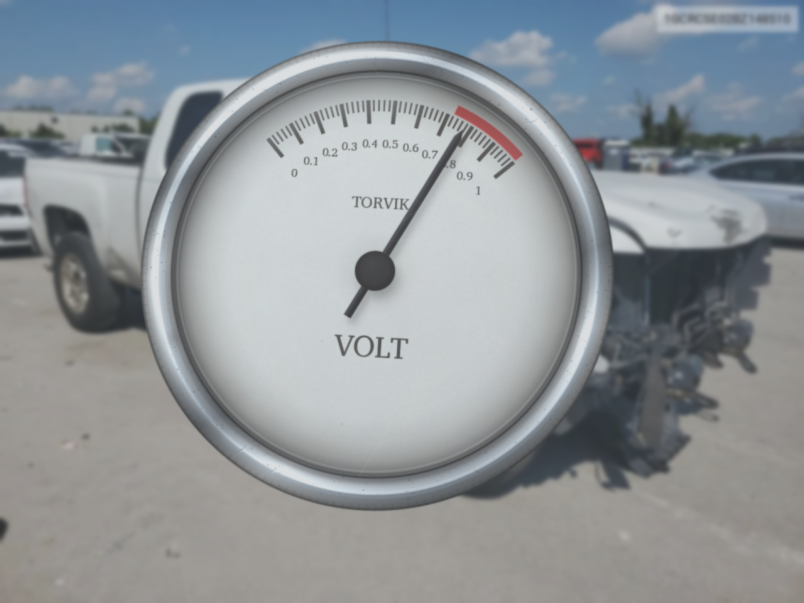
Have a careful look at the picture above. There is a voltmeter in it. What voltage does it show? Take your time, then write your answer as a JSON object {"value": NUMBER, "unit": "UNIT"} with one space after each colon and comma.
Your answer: {"value": 0.78, "unit": "V"}
